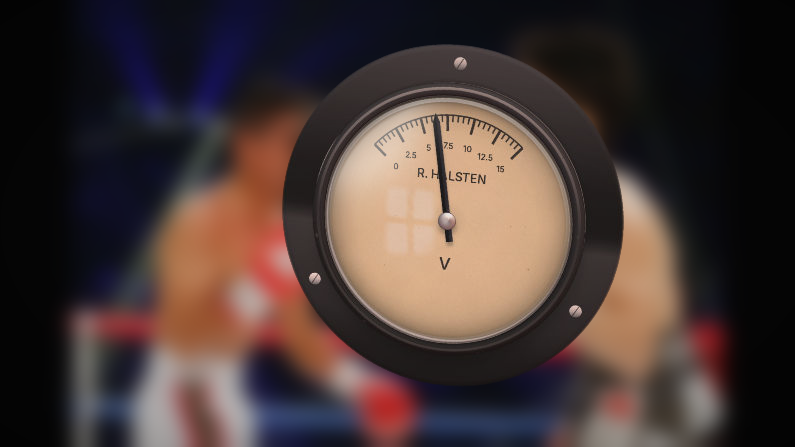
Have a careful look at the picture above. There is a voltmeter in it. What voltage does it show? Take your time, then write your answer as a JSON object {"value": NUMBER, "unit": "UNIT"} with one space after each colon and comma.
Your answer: {"value": 6.5, "unit": "V"}
